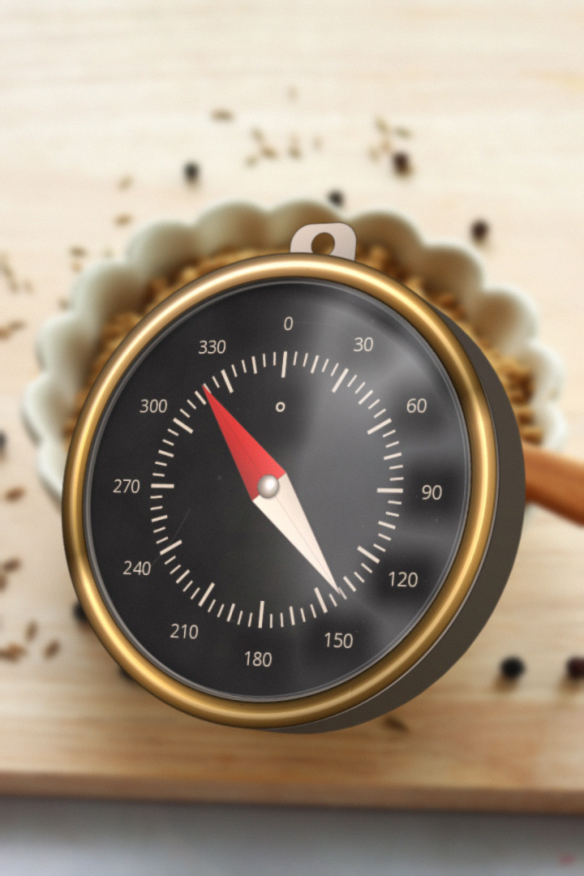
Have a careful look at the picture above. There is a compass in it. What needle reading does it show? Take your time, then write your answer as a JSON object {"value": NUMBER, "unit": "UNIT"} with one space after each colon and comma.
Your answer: {"value": 320, "unit": "°"}
